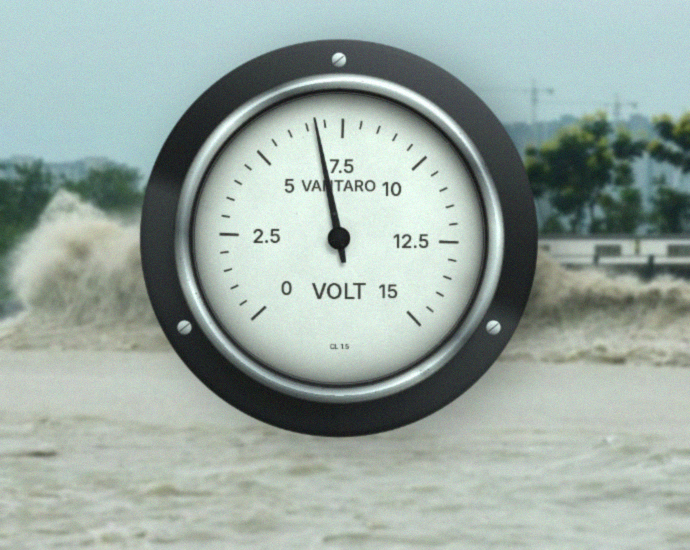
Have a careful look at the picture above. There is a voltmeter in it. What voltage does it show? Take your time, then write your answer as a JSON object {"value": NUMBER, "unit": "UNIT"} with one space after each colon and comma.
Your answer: {"value": 6.75, "unit": "V"}
